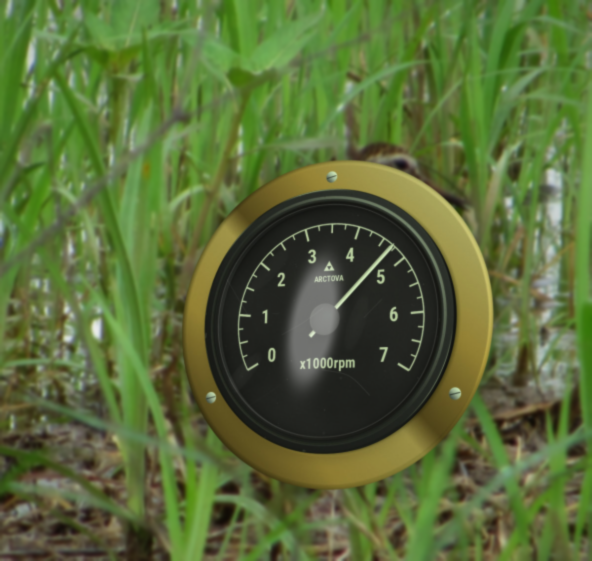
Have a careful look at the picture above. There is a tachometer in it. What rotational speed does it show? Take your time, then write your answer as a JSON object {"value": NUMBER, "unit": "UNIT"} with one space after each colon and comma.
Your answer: {"value": 4750, "unit": "rpm"}
